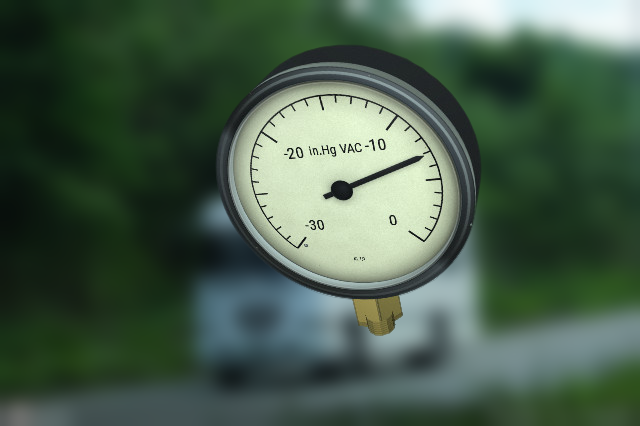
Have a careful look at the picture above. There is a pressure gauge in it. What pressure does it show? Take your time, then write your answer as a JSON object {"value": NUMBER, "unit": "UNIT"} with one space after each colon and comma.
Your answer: {"value": -7, "unit": "inHg"}
